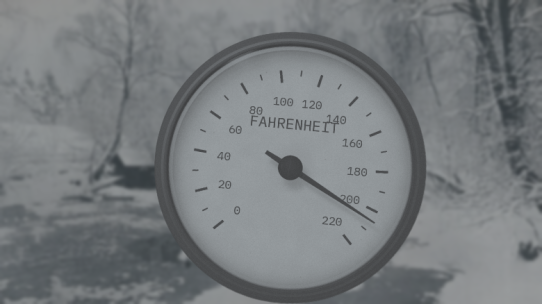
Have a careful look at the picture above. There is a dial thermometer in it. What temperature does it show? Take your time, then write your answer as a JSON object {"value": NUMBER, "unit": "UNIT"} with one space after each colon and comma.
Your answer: {"value": 205, "unit": "°F"}
